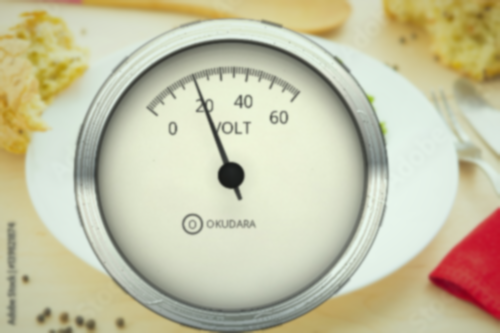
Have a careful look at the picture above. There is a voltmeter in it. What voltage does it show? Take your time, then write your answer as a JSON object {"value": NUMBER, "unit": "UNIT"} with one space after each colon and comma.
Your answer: {"value": 20, "unit": "V"}
